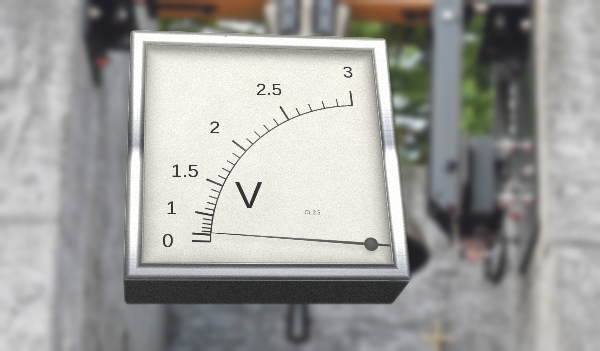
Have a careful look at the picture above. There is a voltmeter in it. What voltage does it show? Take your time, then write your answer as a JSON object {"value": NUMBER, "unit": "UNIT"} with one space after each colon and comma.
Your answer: {"value": 0.5, "unit": "V"}
